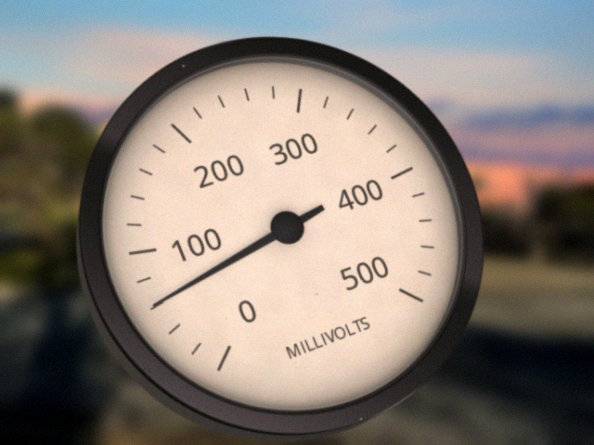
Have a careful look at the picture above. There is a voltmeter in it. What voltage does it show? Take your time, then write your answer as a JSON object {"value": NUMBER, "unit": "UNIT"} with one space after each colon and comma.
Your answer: {"value": 60, "unit": "mV"}
